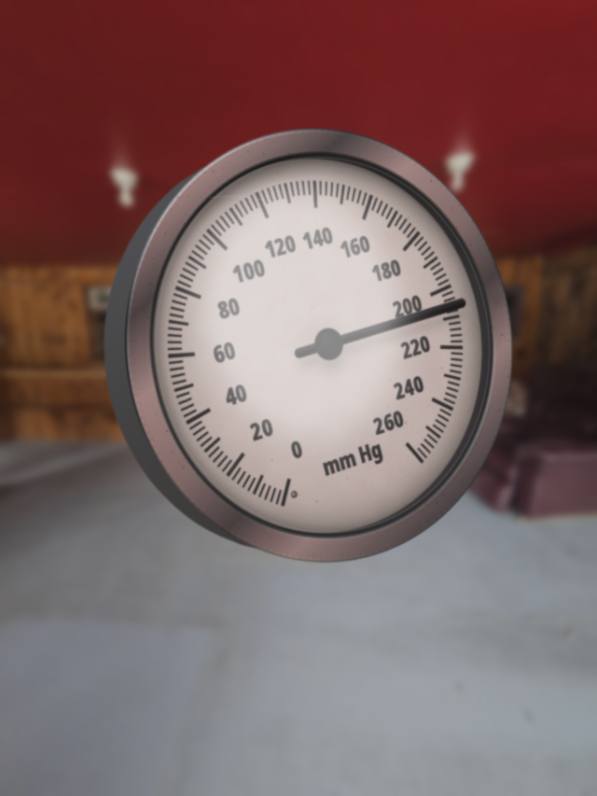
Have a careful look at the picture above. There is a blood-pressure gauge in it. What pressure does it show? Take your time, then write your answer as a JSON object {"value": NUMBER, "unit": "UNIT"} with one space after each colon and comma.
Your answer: {"value": 206, "unit": "mmHg"}
